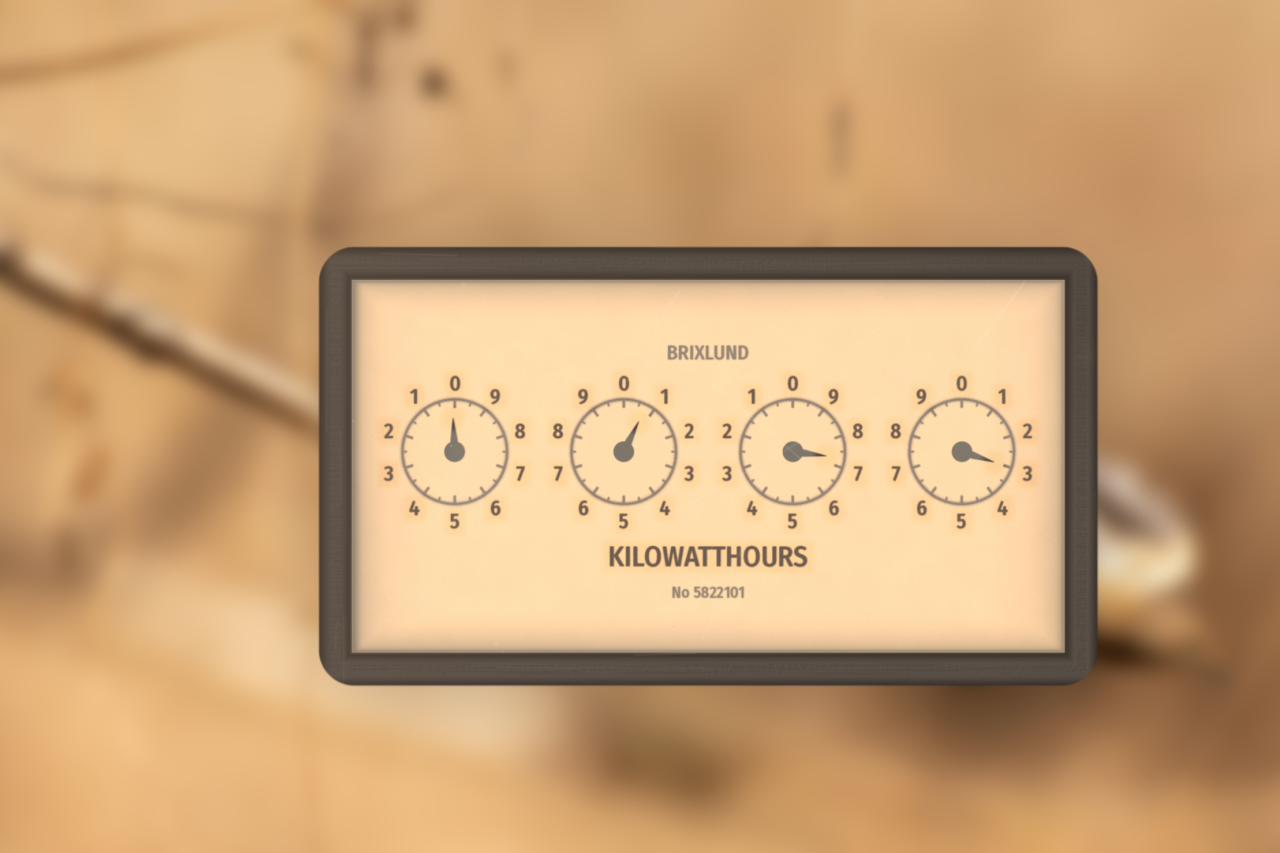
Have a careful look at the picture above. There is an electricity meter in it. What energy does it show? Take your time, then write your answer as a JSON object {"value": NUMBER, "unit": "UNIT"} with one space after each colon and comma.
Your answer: {"value": 73, "unit": "kWh"}
